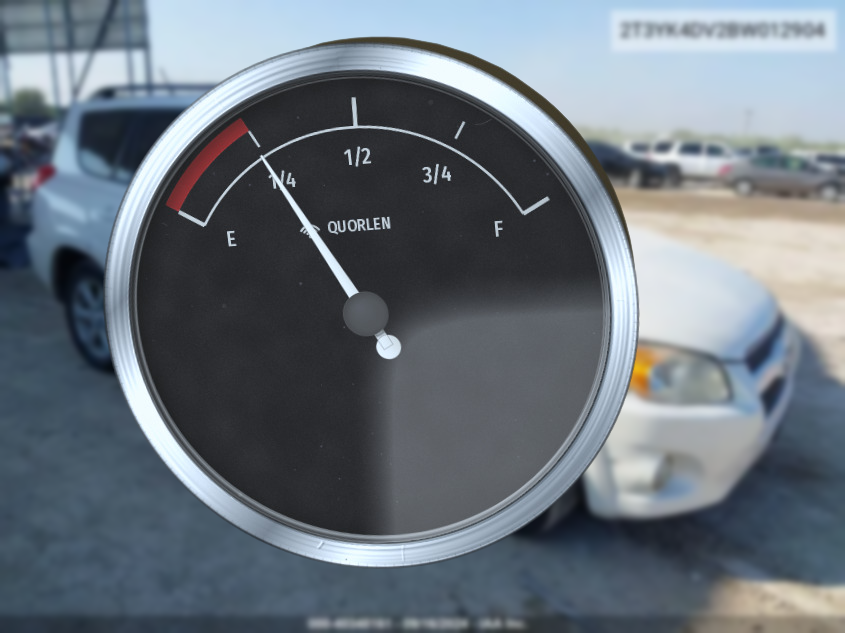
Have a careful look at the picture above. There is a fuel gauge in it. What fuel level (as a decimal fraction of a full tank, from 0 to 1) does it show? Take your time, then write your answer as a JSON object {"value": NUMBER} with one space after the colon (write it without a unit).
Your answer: {"value": 0.25}
